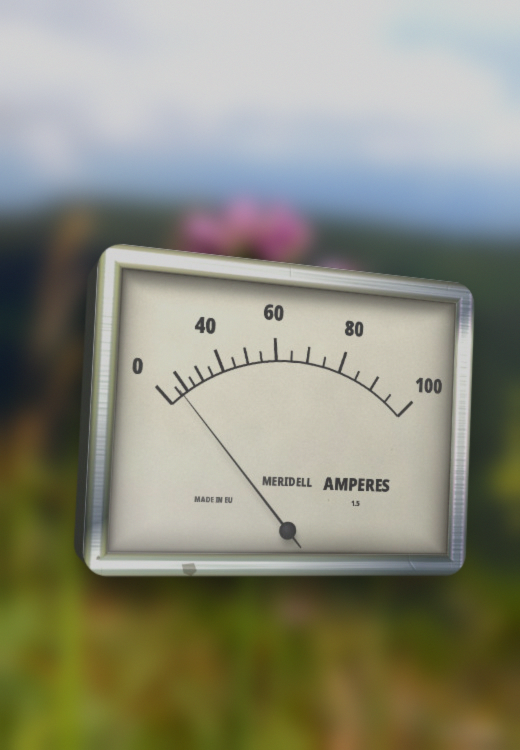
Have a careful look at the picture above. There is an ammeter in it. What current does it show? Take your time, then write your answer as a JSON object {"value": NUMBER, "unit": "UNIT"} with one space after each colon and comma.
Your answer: {"value": 15, "unit": "A"}
